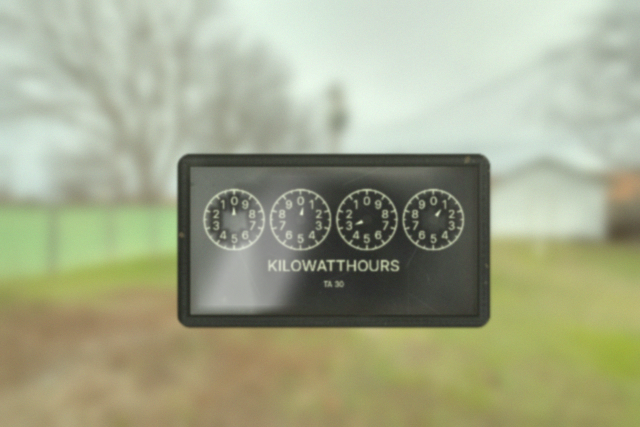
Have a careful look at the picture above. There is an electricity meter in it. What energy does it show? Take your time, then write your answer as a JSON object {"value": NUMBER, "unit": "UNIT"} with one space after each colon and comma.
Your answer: {"value": 31, "unit": "kWh"}
